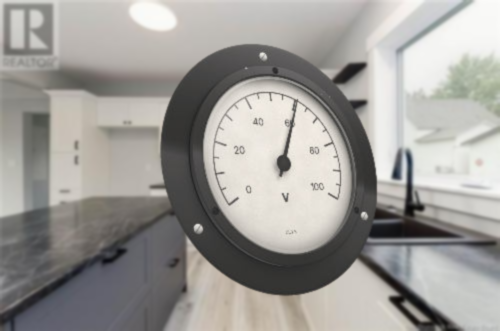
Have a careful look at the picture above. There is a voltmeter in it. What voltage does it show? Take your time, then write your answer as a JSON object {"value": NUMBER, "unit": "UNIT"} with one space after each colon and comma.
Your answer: {"value": 60, "unit": "V"}
